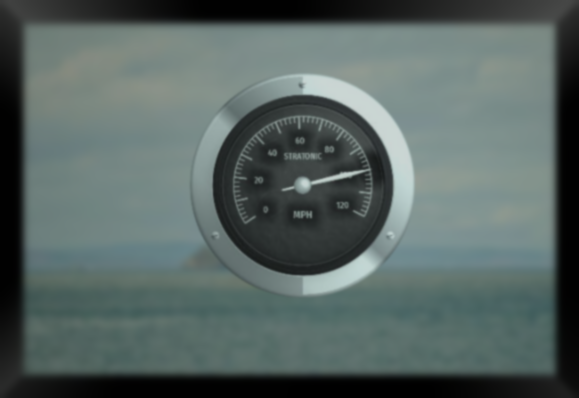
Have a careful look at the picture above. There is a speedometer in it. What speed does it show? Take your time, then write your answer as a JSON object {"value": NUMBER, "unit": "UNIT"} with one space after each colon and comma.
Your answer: {"value": 100, "unit": "mph"}
